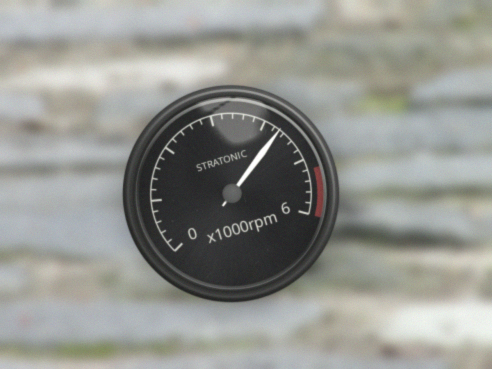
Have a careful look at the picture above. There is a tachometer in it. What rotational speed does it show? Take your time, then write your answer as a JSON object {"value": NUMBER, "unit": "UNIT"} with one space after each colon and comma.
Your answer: {"value": 4300, "unit": "rpm"}
